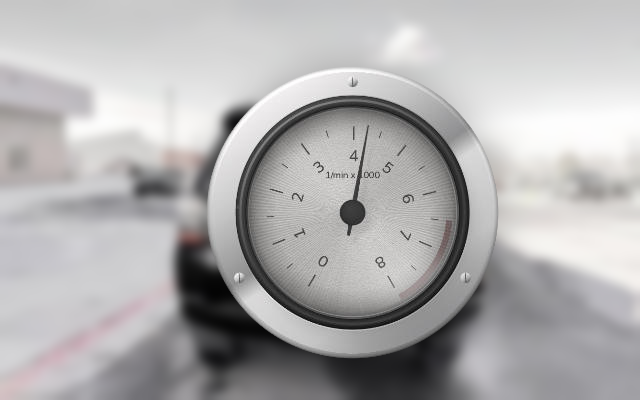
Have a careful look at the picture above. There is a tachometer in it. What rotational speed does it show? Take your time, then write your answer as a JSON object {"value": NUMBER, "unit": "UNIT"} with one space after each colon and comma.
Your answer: {"value": 4250, "unit": "rpm"}
